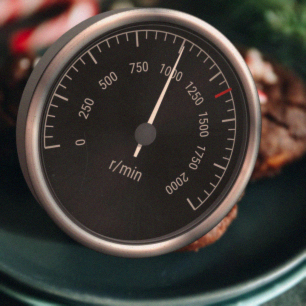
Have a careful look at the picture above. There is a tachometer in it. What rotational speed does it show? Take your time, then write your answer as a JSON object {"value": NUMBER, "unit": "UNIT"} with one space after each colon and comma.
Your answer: {"value": 1000, "unit": "rpm"}
